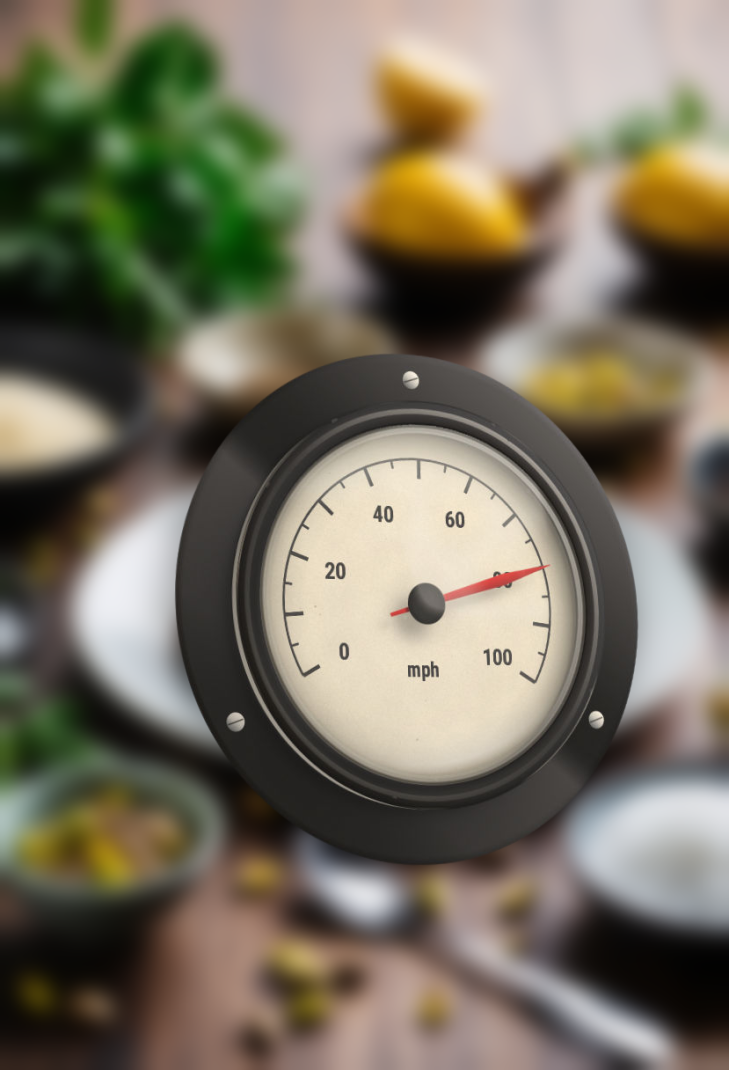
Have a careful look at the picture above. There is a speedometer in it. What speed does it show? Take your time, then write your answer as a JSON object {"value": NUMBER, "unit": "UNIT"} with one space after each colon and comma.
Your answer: {"value": 80, "unit": "mph"}
